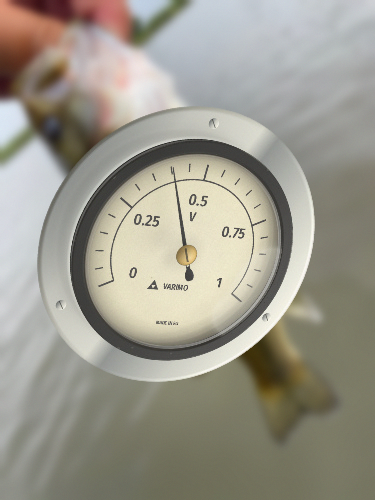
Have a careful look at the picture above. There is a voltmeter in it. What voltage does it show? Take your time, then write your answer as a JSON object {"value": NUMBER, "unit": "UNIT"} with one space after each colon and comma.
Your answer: {"value": 0.4, "unit": "V"}
